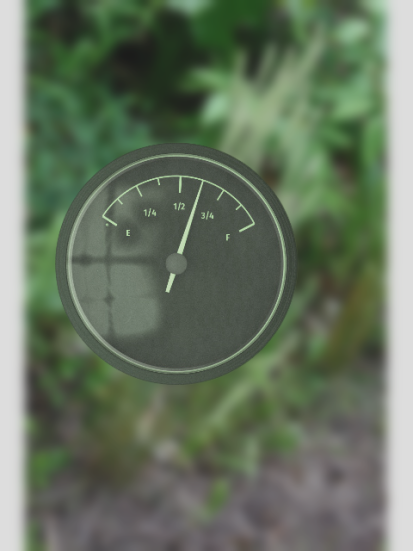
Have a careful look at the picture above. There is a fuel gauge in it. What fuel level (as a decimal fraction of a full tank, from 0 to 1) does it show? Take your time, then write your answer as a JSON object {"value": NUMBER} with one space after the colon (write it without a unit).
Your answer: {"value": 0.625}
